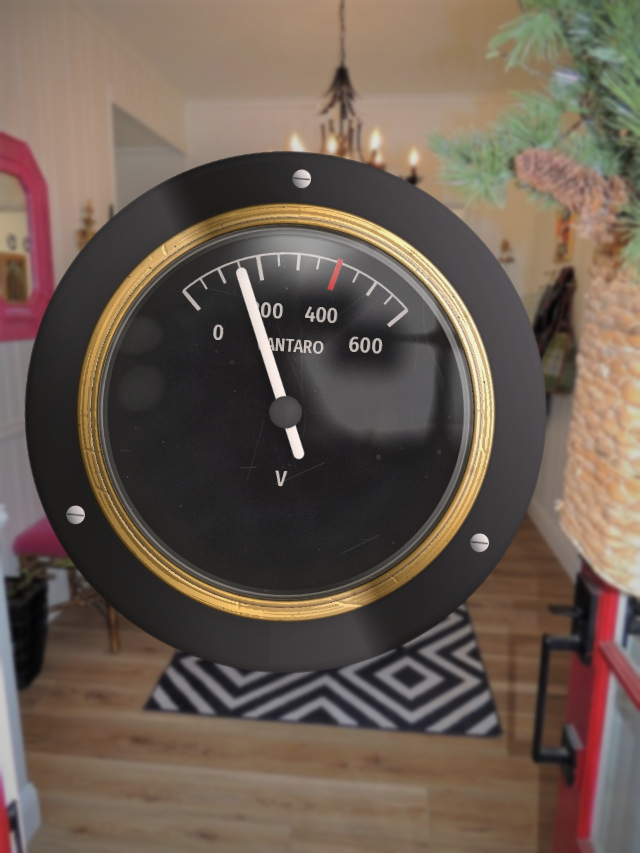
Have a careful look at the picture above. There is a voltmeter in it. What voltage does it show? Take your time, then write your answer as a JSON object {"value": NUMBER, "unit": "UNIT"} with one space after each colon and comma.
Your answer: {"value": 150, "unit": "V"}
